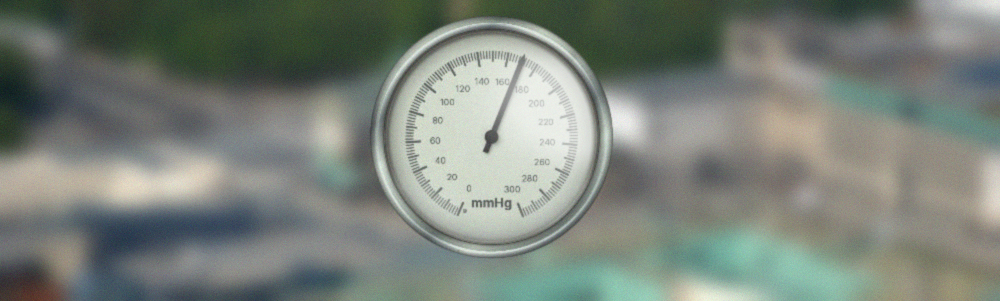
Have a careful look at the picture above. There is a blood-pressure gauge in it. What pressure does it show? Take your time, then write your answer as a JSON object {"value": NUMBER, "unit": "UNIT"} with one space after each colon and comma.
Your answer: {"value": 170, "unit": "mmHg"}
